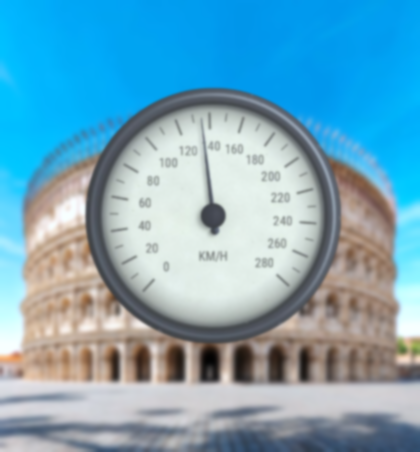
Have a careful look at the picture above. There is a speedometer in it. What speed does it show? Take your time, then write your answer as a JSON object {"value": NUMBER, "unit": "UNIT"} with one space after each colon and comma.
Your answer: {"value": 135, "unit": "km/h"}
